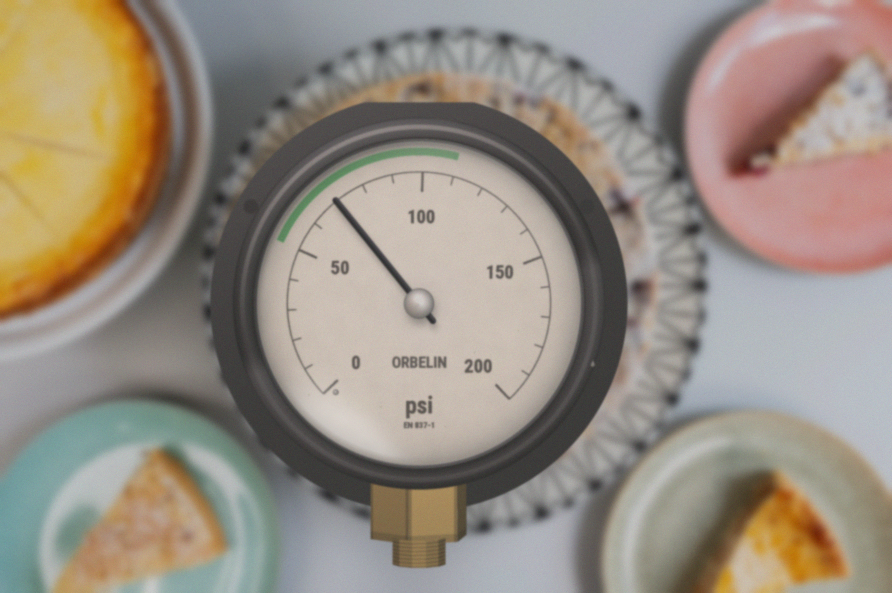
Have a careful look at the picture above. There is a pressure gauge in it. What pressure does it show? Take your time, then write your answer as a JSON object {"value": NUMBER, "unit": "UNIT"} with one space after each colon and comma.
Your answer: {"value": 70, "unit": "psi"}
